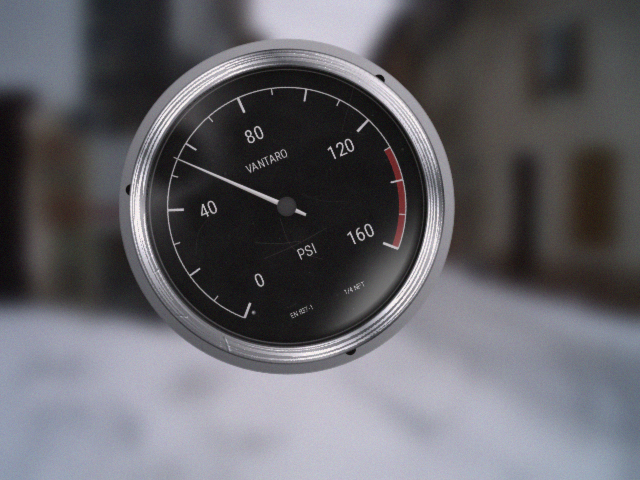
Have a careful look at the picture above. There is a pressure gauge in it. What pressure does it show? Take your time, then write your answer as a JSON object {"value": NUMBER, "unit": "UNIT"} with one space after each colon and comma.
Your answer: {"value": 55, "unit": "psi"}
